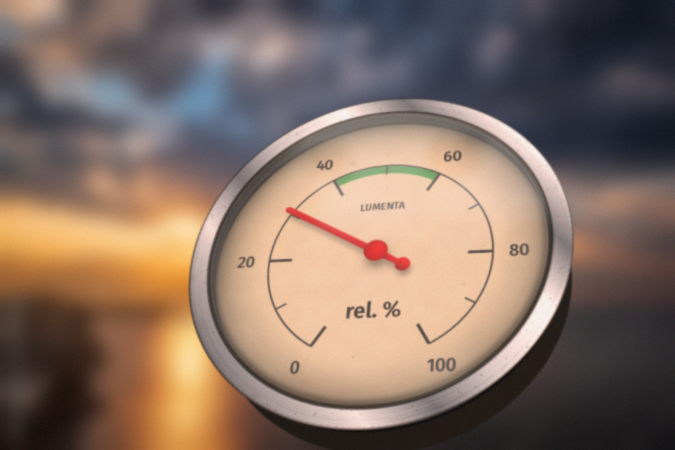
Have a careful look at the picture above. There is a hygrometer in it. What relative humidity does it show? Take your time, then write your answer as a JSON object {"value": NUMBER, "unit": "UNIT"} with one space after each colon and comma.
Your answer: {"value": 30, "unit": "%"}
